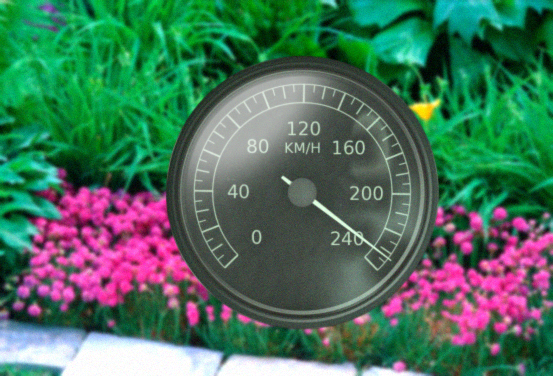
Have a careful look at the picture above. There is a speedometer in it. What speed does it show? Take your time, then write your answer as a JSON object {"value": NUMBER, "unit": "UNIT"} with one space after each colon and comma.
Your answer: {"value": 232.5, "unit": "km/h"}
